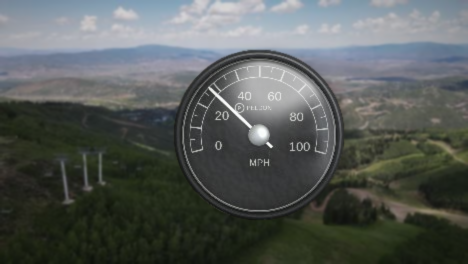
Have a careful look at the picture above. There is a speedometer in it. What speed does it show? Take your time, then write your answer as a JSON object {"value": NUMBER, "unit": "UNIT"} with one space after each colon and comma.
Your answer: {"value": 27.5, "unit": "mph"}
